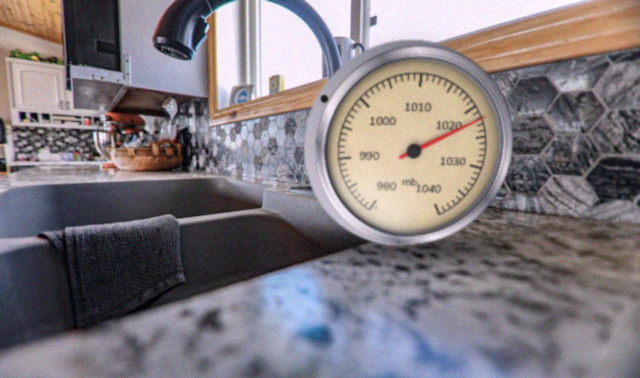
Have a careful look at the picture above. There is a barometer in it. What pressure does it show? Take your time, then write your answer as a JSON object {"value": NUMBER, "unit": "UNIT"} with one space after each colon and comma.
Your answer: {"value": 1022, "unit": "mbar"}
